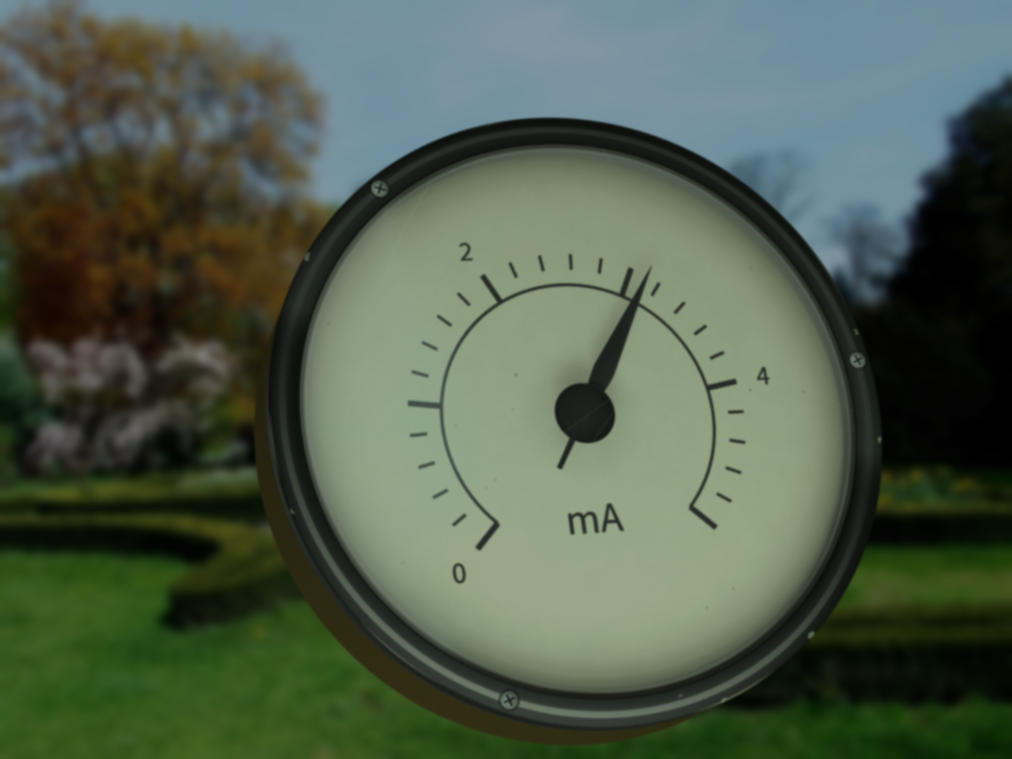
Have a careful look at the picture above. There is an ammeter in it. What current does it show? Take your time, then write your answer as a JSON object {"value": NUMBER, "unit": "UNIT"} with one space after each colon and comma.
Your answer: {"value": 3.1, "unit": "mA"}
